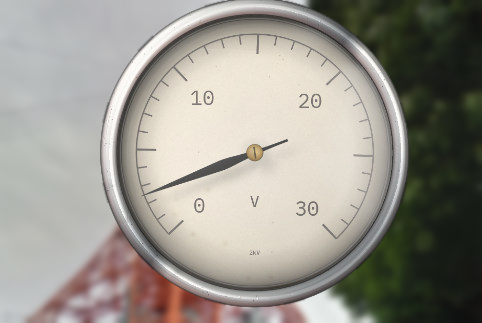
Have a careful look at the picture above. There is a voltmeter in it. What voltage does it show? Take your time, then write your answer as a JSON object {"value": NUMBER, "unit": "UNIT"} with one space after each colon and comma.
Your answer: {"value": 2.5, "unit": "V"}
